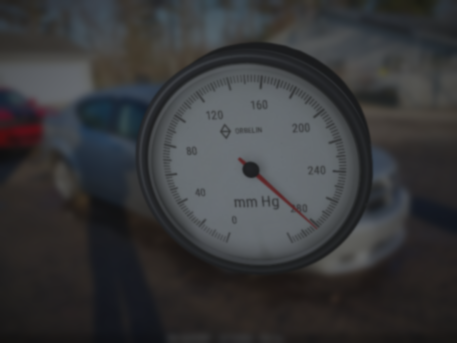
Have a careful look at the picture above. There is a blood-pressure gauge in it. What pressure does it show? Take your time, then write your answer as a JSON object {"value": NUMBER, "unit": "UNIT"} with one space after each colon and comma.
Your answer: {"value": 280, "unit": "mmHg"}
